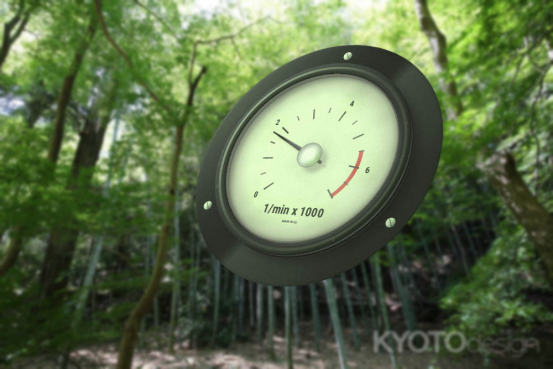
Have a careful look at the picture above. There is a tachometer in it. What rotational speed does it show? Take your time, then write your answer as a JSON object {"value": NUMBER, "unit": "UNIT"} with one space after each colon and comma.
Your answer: {"value": 1750, "unit": "rpm"}
